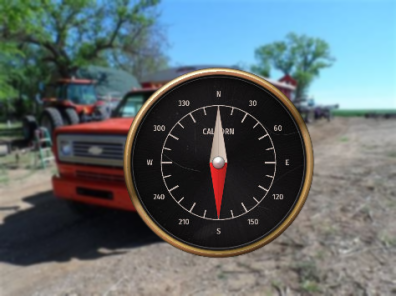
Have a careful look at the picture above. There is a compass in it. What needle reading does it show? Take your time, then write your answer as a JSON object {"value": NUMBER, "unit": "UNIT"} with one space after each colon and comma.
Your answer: {"value": 180, "unit": "°"}
